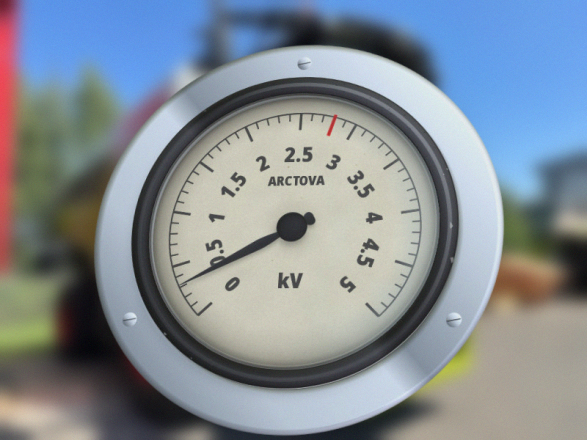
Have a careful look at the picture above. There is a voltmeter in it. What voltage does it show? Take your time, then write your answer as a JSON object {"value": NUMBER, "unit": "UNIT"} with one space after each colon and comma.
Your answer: {"value": 0.3, "unit": "kV"}
